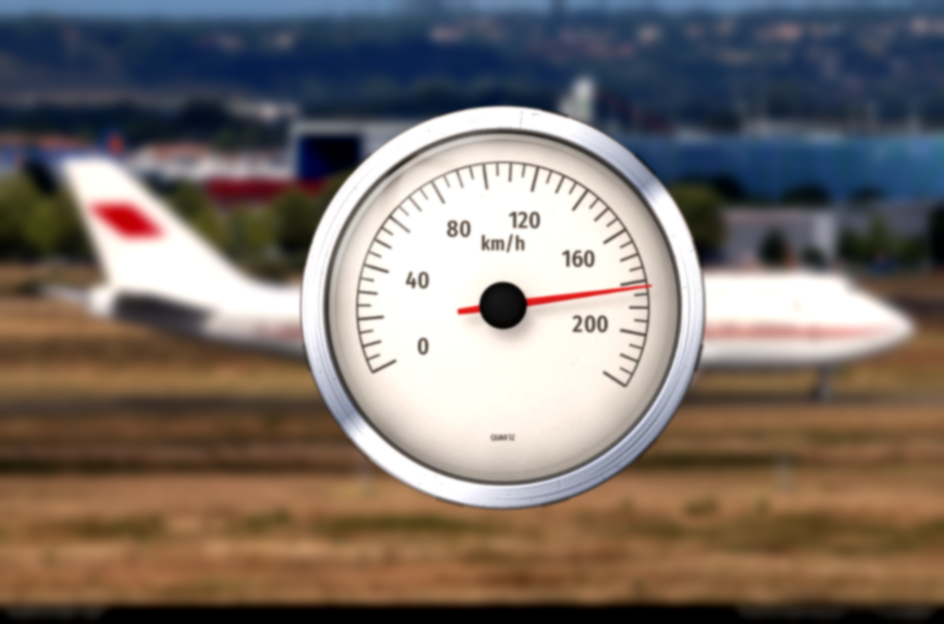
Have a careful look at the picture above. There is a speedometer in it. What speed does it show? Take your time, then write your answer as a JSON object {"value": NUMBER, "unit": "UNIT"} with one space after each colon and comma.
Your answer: {"value": 182.5, "unit": "km/h"}
